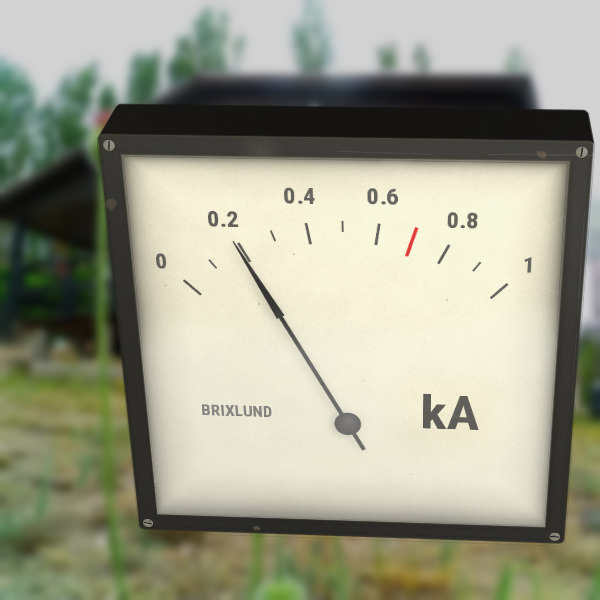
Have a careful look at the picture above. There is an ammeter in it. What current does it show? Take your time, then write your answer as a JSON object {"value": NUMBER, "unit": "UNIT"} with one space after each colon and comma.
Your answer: {"value": 0.2, "unit": "kA"}
